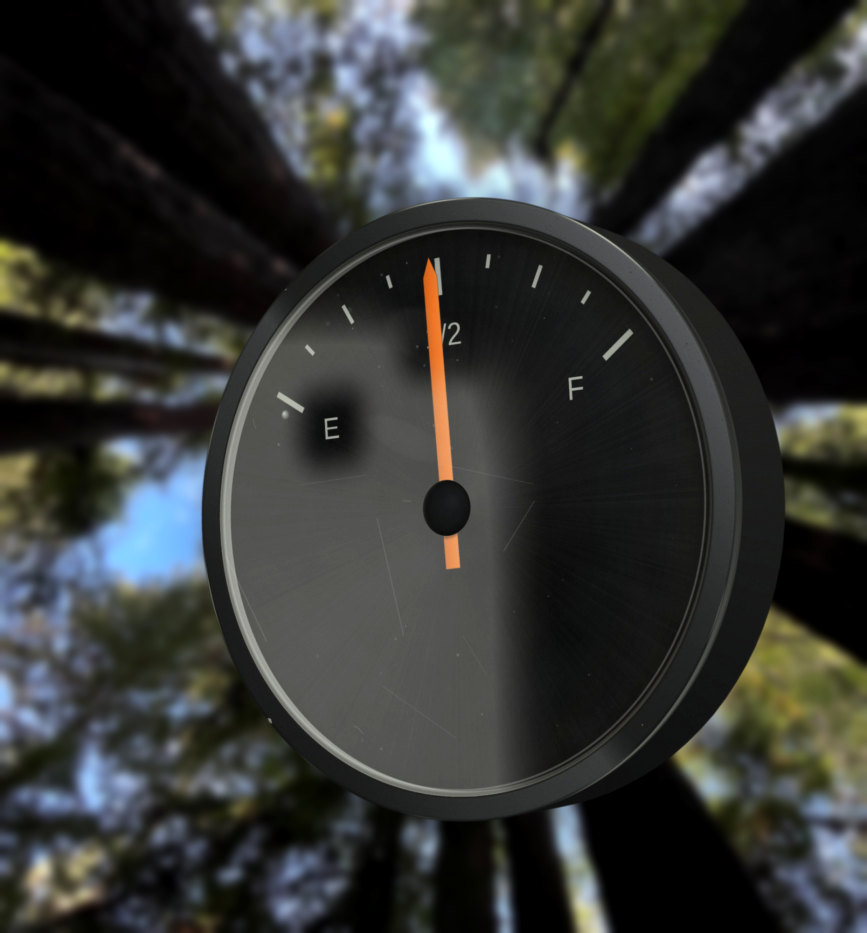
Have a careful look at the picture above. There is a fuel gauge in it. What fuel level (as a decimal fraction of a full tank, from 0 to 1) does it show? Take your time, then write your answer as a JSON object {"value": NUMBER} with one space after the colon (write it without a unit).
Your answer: {"value": 0.5}
